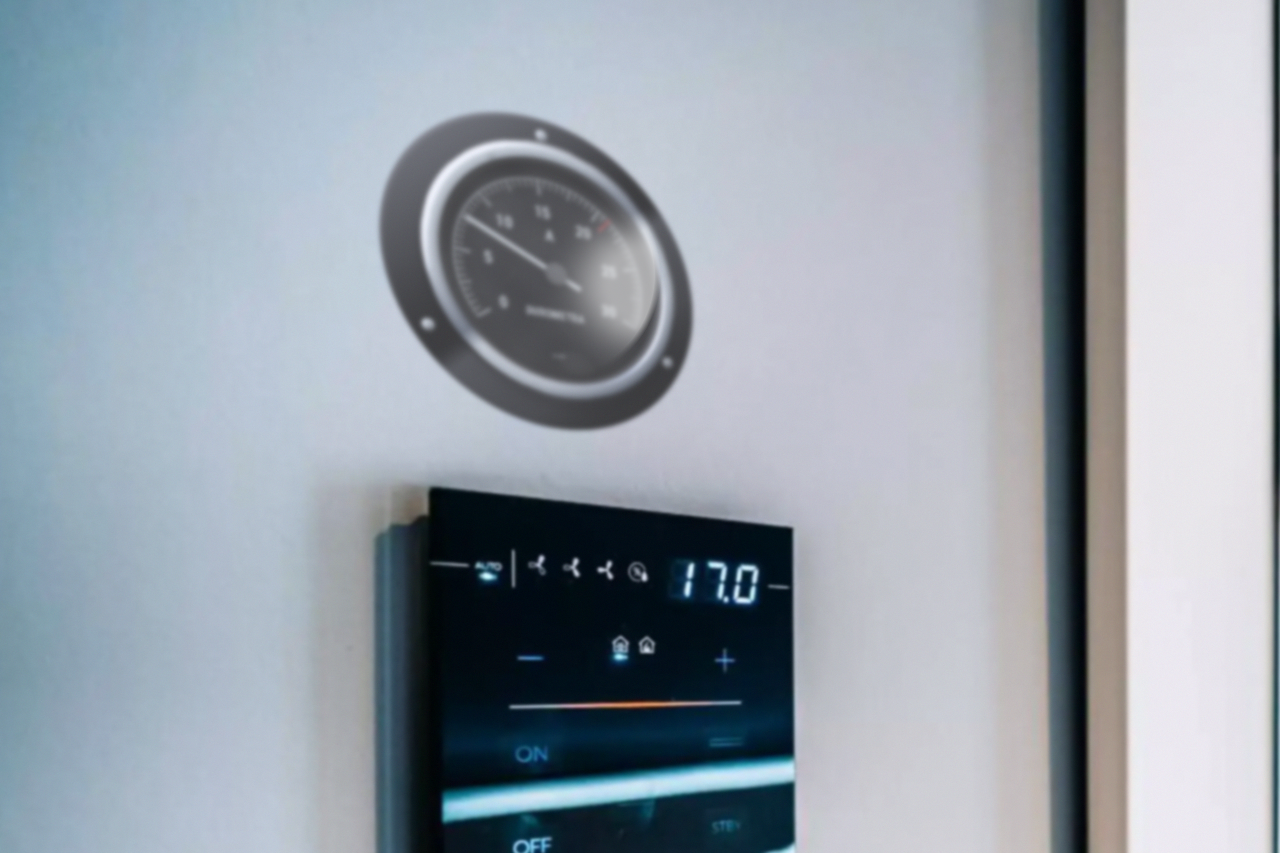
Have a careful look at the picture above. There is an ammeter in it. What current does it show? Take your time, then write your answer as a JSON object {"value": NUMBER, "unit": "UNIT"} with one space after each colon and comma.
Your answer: {"value": 7.5, "unit": "A"}
